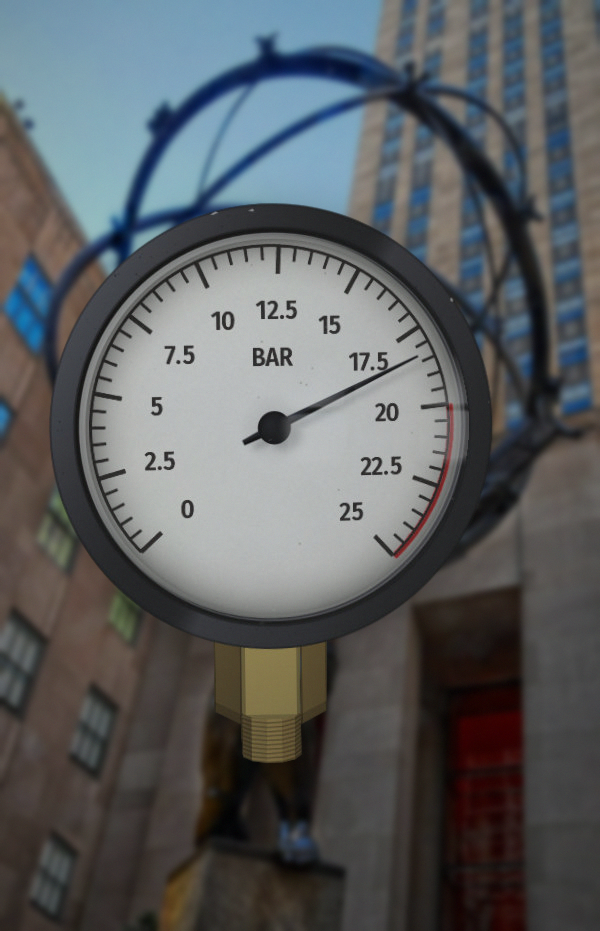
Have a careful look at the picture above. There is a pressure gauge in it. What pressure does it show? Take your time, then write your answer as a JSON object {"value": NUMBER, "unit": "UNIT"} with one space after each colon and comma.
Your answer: {"value": 18.25, "unit": "bar"}
